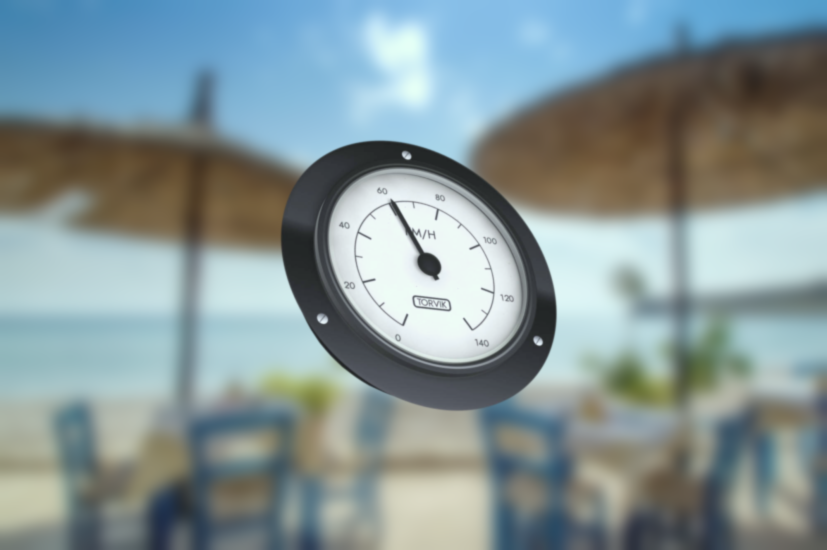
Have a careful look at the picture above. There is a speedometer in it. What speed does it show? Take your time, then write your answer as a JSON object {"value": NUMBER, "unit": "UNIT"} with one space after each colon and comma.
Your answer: {"value": 60, "unit": "km/h"}
